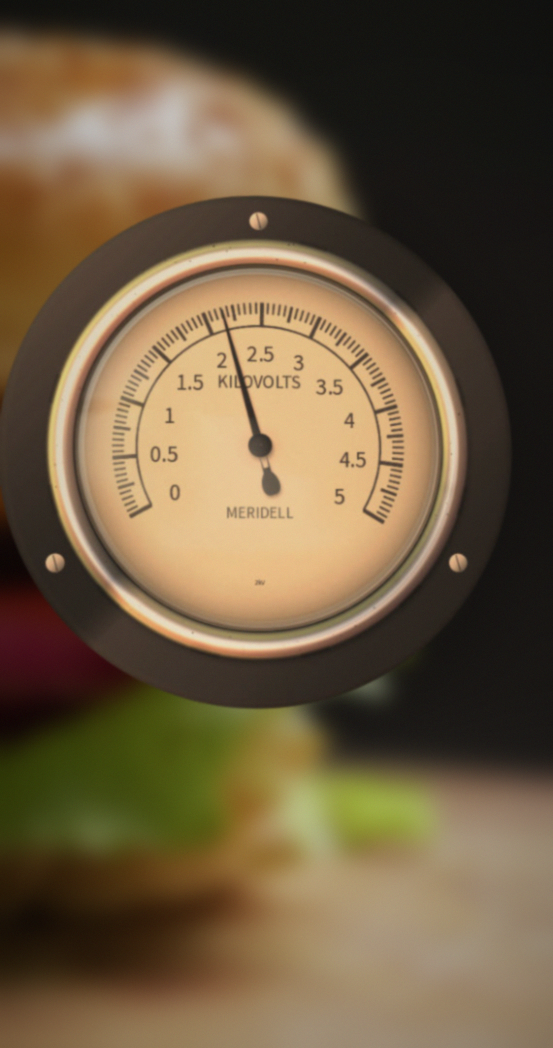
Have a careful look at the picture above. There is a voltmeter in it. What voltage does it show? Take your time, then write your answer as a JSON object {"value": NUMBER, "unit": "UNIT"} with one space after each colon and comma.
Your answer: {"value": 2.15, "unit": "kV"}
